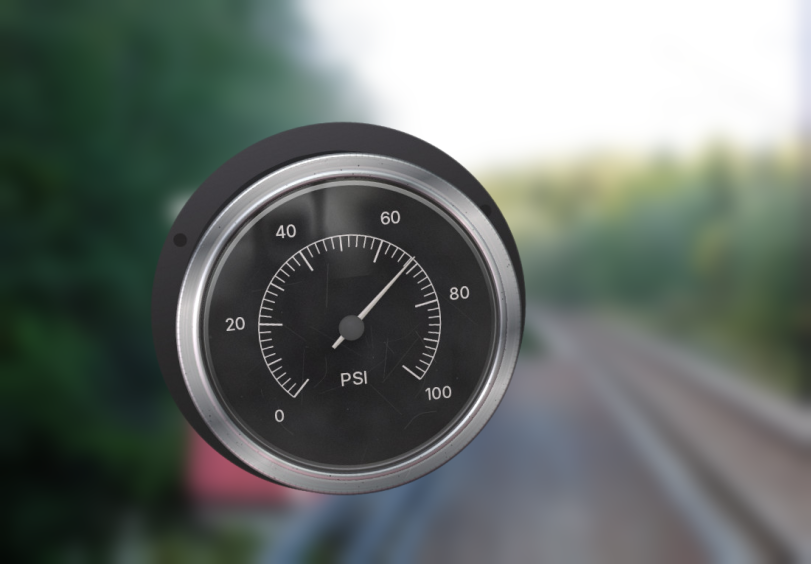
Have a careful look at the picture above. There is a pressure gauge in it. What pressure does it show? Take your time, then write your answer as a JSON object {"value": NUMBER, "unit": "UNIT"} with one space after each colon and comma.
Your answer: {"value": 68, "unit": "psi"}
